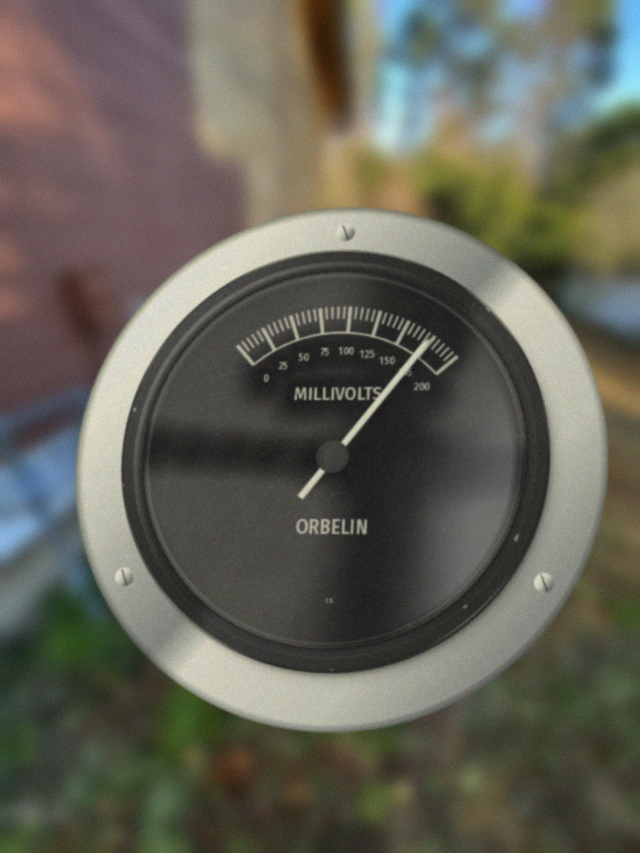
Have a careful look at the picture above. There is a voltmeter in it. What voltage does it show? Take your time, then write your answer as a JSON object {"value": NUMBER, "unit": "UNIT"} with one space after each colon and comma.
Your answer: {"value": 175, "unit": "mV"}
